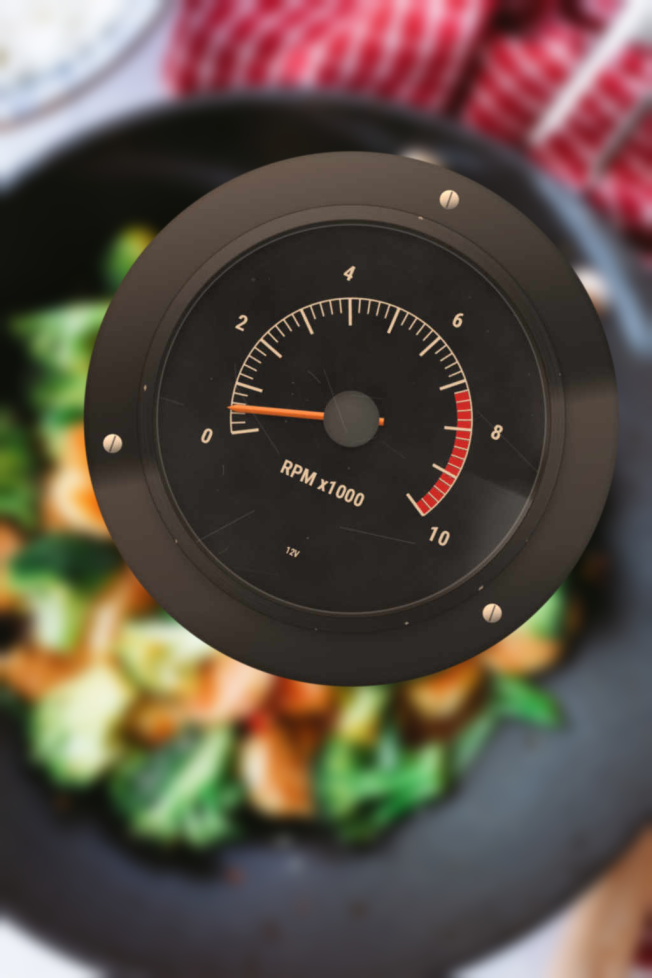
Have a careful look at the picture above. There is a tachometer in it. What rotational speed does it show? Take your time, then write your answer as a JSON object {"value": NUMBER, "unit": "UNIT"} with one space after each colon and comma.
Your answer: {"value": 500, "unit": "rpm"}
